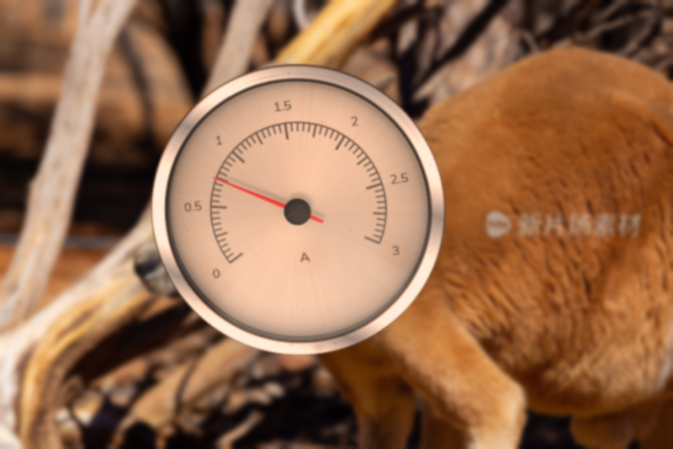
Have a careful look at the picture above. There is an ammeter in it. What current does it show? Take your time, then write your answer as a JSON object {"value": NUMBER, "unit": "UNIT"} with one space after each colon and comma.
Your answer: {"value": 0.75, "unit": "A"}
